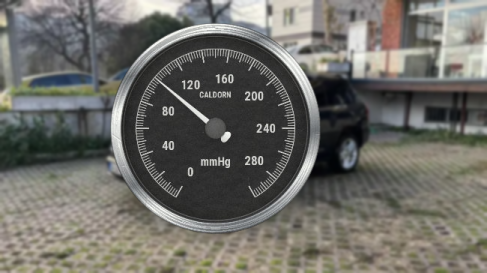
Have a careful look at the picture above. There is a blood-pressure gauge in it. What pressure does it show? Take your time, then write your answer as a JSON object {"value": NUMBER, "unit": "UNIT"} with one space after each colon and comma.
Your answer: {"value": 100, "unit": "mmHg"}
